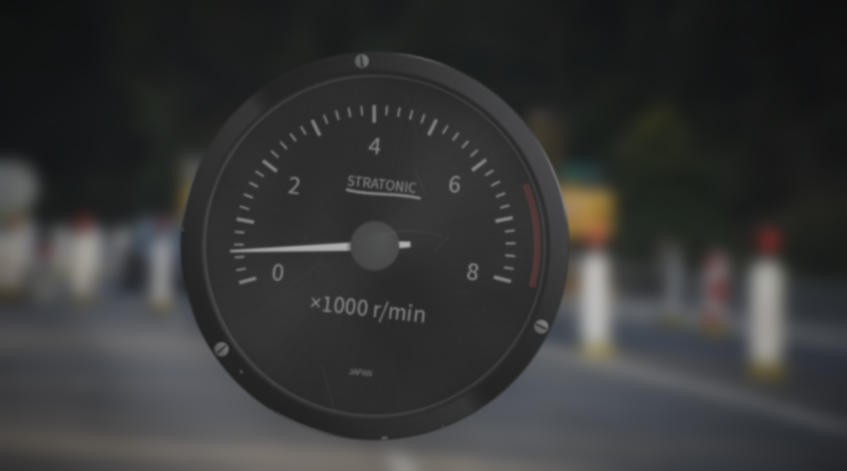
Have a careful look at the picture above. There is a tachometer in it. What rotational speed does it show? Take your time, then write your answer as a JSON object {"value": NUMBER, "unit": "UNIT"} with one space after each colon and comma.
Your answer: {"value": 500, "unit": "rpm"}
